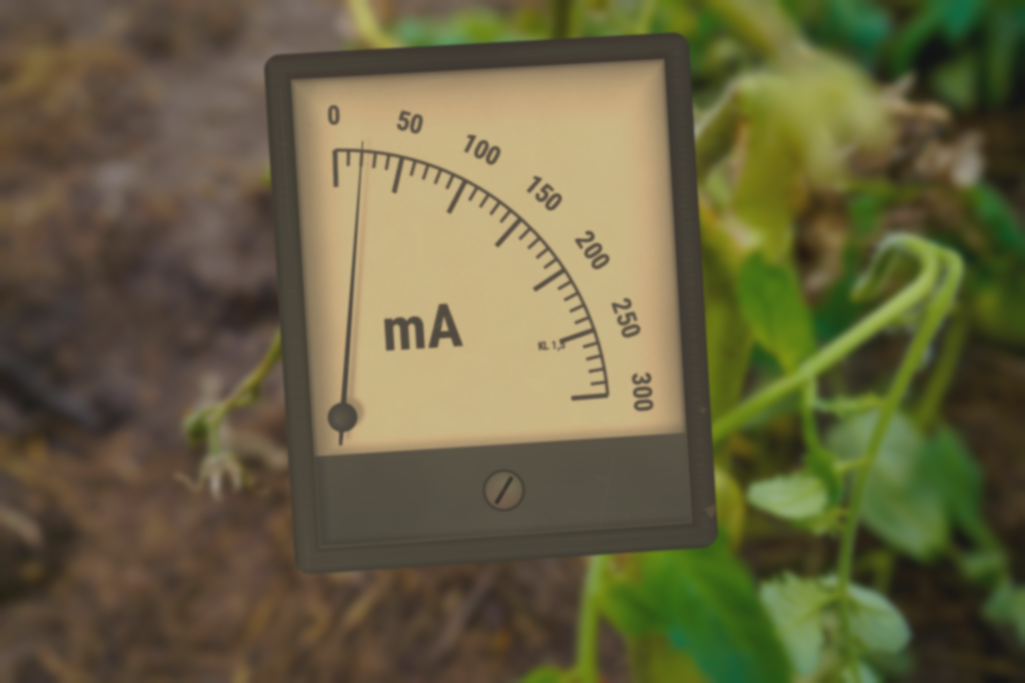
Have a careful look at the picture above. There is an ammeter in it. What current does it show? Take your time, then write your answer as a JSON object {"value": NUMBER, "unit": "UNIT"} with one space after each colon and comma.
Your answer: {"value": 20, "unit": "mA"}
